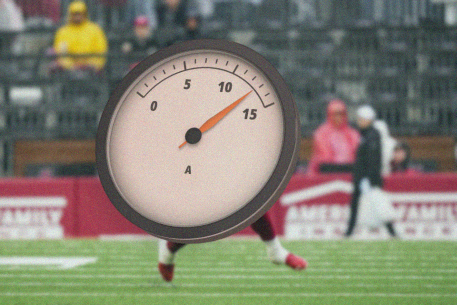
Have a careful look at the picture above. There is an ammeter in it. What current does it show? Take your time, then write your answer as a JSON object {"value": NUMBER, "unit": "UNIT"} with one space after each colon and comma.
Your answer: {"value": 13, "unit": "A"}
